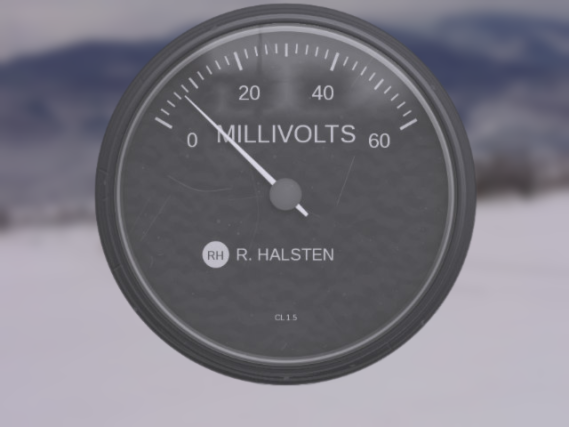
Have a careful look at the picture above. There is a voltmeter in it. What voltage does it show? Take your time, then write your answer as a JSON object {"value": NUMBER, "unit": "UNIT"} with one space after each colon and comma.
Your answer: {"value": 7, "unit": "mV"}
